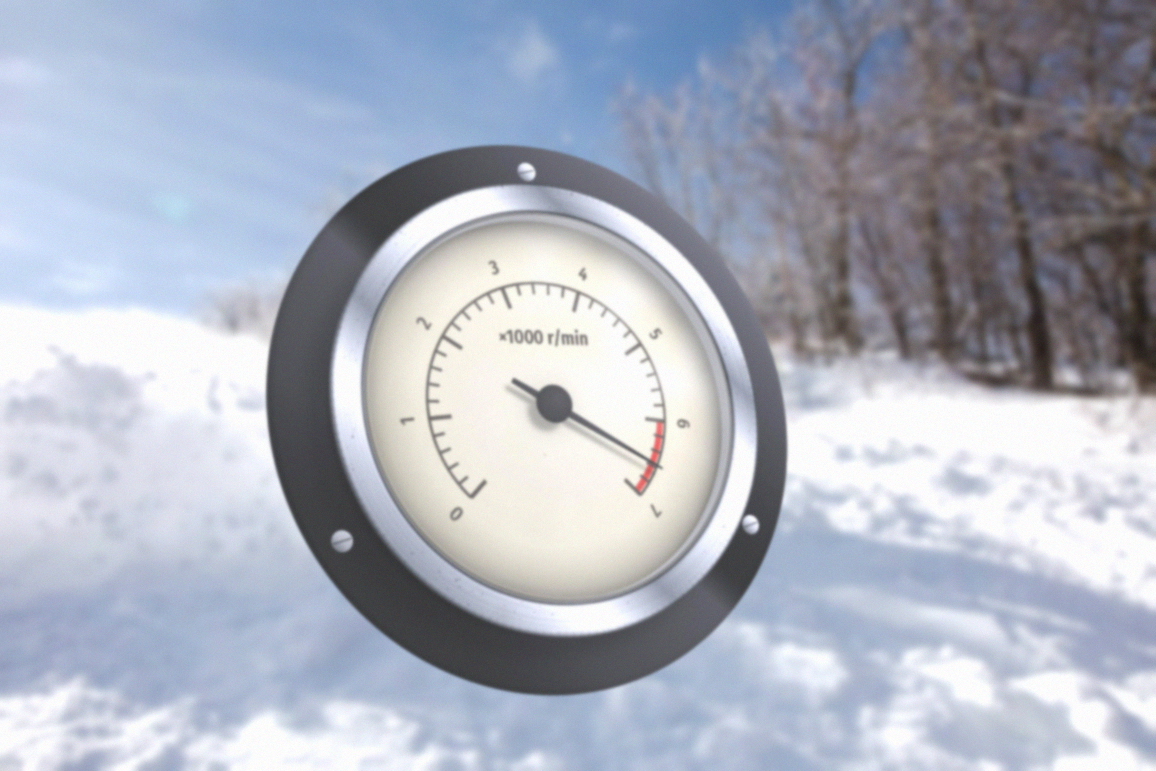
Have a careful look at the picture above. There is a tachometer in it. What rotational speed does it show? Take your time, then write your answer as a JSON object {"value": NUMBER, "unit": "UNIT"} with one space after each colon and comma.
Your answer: {"value": 6600, "unit": "rpm"}
